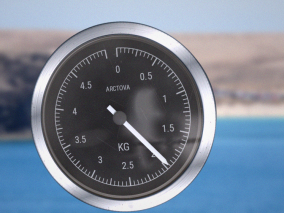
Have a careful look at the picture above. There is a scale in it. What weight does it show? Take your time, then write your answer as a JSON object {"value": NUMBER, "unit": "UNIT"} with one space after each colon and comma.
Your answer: {"value": 1.95, "unit": "kg"}
